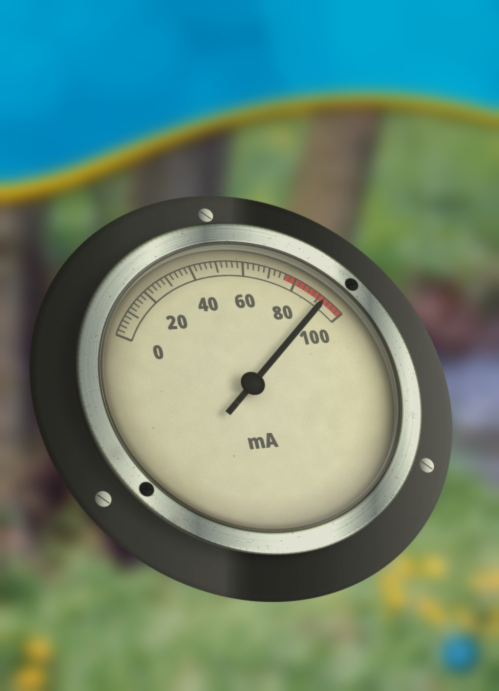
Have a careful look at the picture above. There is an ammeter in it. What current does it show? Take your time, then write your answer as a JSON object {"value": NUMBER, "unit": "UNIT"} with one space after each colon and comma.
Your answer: {"value": 92, "unit": "mA"}
